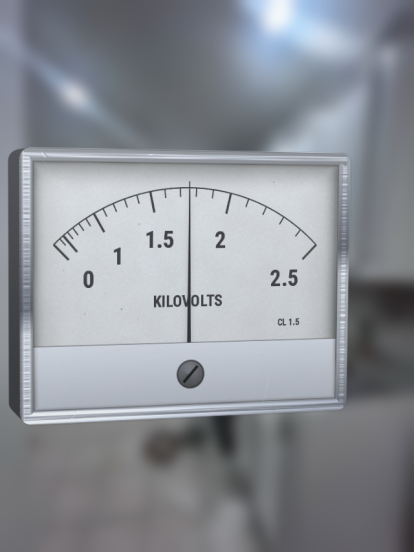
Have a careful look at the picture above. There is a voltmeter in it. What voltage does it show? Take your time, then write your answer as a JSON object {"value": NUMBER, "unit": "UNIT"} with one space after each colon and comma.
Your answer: {"value": 1.75, "unit": "kV"}
